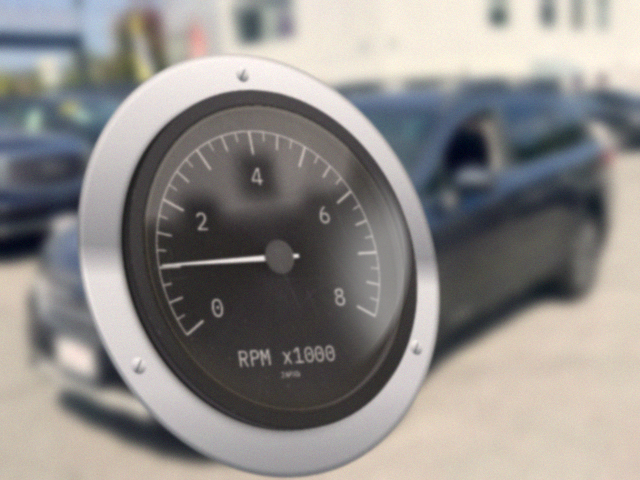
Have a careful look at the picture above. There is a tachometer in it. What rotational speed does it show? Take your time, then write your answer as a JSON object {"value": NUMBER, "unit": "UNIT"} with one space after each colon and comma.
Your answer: {"value": 1000, "unit": "rpm"}
